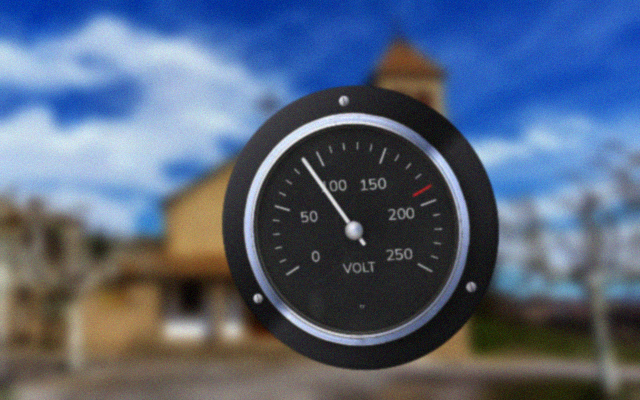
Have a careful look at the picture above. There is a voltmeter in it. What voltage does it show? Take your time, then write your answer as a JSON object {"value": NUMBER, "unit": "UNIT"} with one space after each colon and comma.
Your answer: {"value": 90, "unit": "V"}
